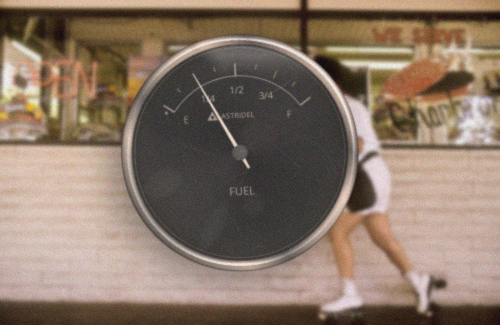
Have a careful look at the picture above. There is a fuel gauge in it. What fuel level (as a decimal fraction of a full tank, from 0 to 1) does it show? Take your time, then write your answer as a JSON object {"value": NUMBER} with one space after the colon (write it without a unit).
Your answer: {"value": 0.25}
